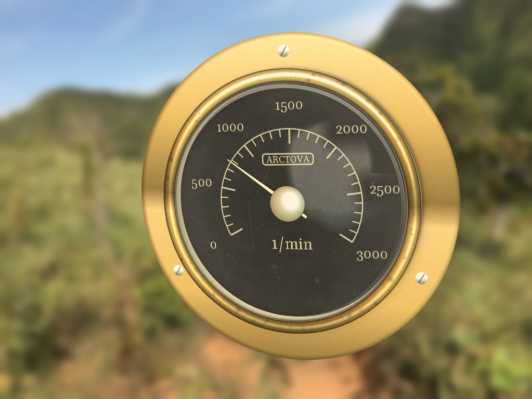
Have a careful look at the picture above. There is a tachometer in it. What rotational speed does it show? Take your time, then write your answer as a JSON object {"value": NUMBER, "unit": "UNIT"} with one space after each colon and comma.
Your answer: {"value": 800, "unit": "rpm"}
